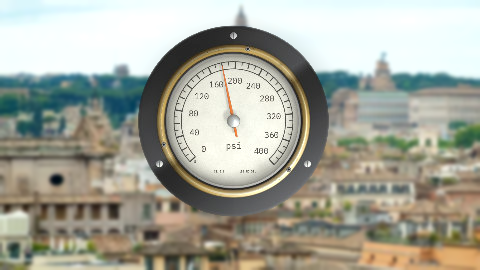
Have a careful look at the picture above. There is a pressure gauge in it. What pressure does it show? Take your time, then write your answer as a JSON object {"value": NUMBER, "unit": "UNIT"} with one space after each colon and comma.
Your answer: {"value": 180, "unit": "psi"}
